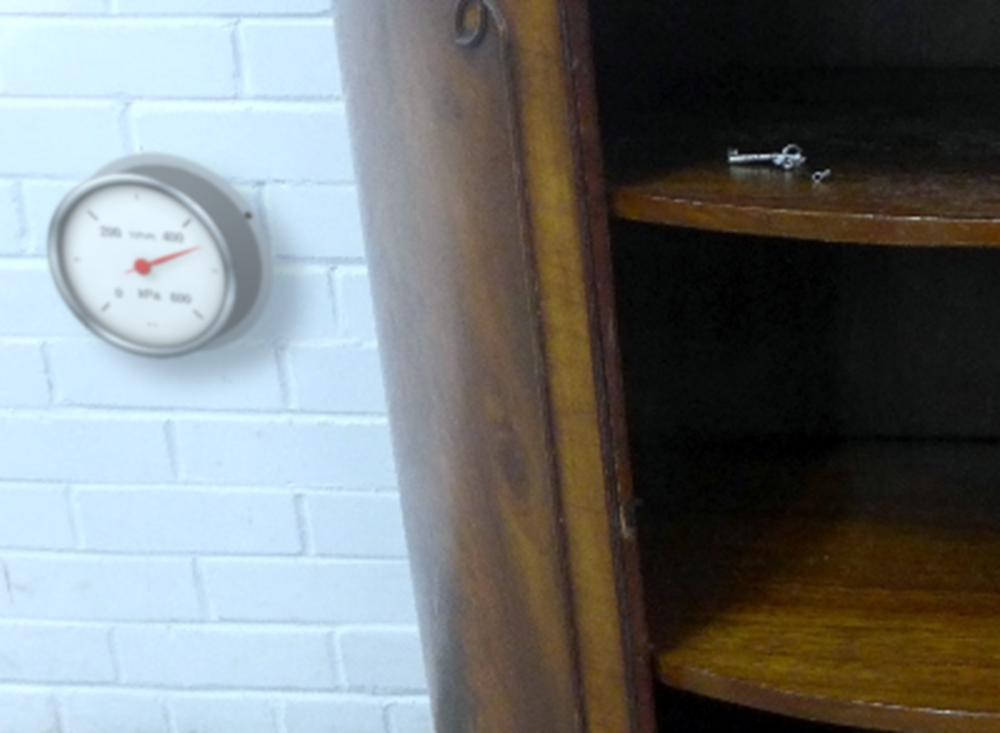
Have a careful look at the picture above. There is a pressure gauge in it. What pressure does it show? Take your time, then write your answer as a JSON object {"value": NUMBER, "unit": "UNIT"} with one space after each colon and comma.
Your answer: {"value": 450, "unit": "kPa"}
